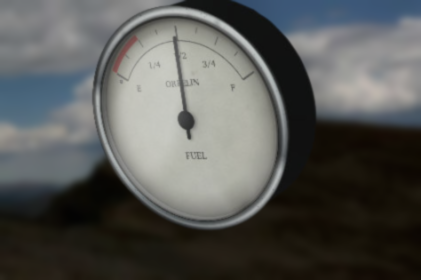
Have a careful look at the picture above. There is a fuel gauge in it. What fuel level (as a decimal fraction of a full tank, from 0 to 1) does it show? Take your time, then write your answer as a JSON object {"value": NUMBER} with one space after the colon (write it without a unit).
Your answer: {"value": 0.5}
